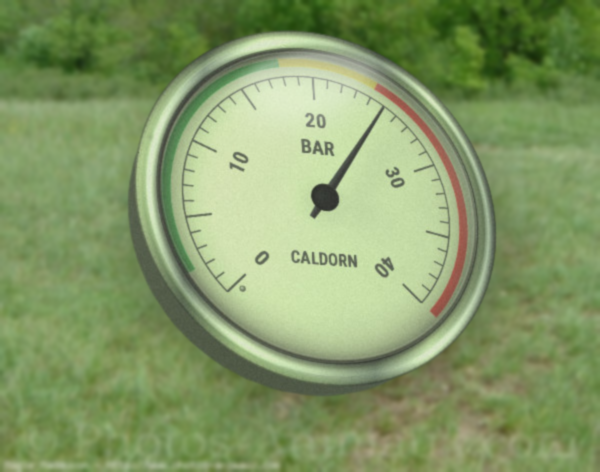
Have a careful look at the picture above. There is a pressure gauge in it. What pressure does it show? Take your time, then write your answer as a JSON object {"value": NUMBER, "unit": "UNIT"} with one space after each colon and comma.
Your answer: {"value": 25, "unit": "bar"}
